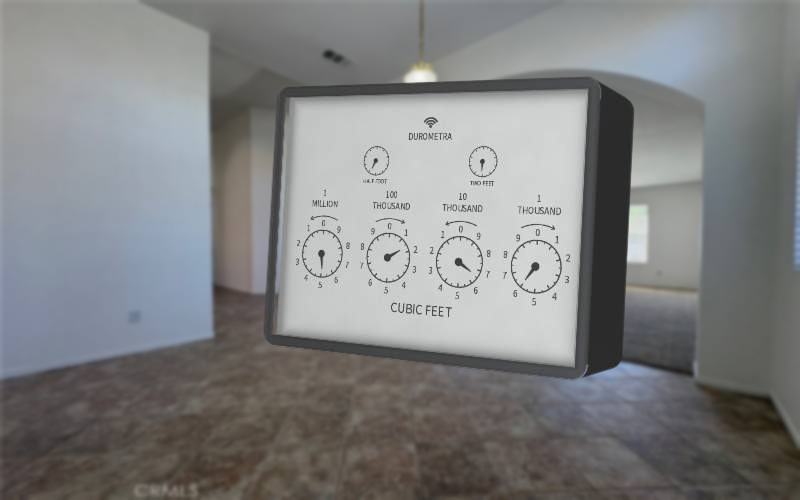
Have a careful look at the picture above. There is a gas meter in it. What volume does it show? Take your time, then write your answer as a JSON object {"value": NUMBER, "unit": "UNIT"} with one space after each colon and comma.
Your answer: {"value": 516600, "unit": "ft³"}
